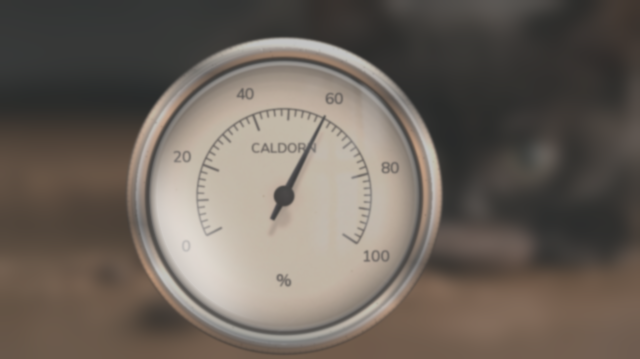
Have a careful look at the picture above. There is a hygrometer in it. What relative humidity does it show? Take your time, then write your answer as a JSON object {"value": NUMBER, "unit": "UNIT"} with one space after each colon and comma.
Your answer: {"value": 60, "unit": "%"}
